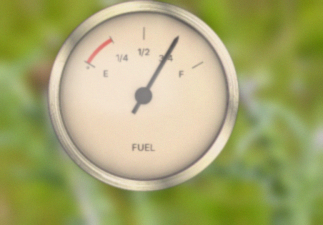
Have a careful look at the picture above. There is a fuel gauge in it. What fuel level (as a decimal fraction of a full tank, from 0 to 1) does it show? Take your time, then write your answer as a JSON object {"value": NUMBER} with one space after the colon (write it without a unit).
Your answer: {"value": 0.75}
